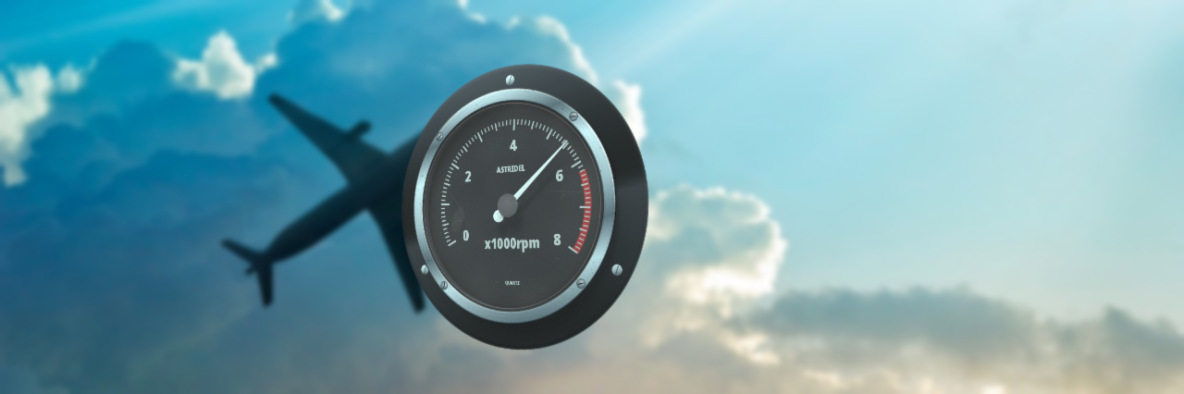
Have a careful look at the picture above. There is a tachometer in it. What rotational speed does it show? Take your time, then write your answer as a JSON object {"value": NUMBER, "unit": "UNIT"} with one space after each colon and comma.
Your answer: {"value": 5500, "unit": "rpm"}
